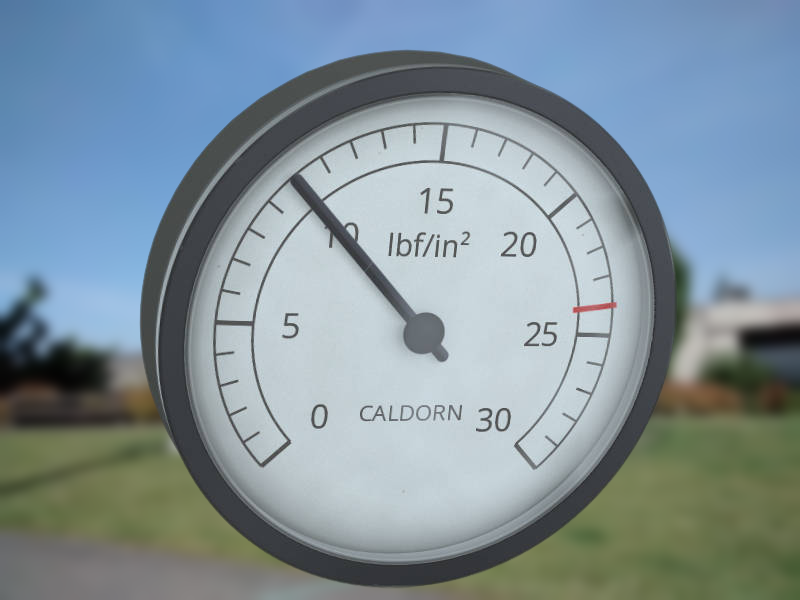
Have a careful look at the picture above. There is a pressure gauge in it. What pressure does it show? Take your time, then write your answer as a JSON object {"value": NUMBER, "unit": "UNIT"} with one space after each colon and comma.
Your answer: {"value": 10, "unit": "psi"}
